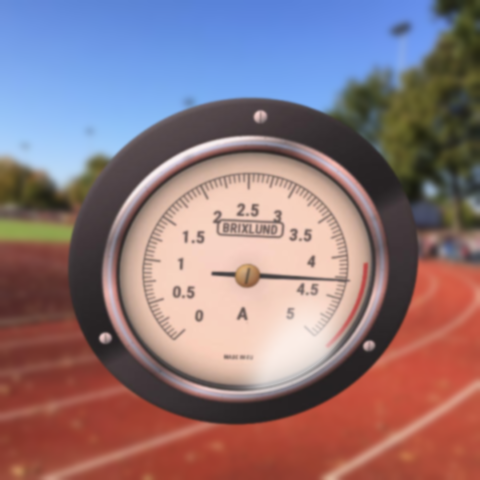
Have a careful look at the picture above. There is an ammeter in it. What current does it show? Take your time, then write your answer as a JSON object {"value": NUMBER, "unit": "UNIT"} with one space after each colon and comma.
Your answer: {"value": 4.25, "unit": "A"}
